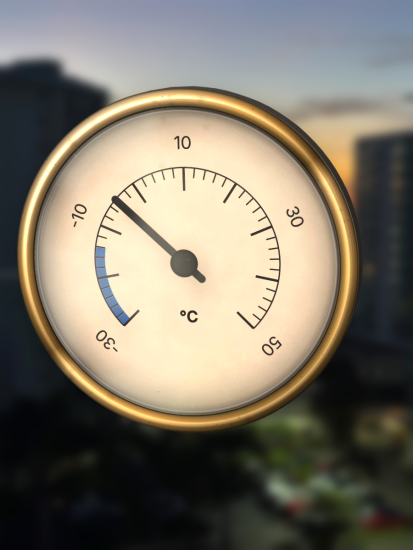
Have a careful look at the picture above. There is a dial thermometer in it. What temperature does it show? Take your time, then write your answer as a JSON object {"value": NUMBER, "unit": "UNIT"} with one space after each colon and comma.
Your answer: {"value": -4, "unit": "°C"}
